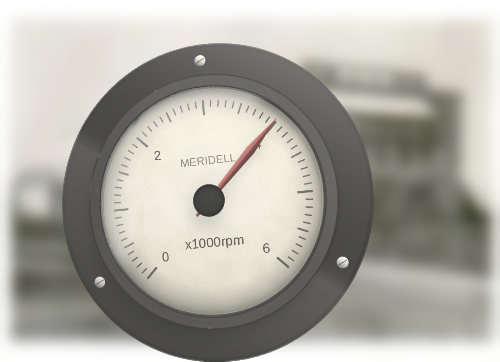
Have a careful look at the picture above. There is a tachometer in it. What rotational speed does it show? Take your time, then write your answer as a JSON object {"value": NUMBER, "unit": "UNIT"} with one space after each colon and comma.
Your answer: {"value": 4000, "unit": "rpm"}
